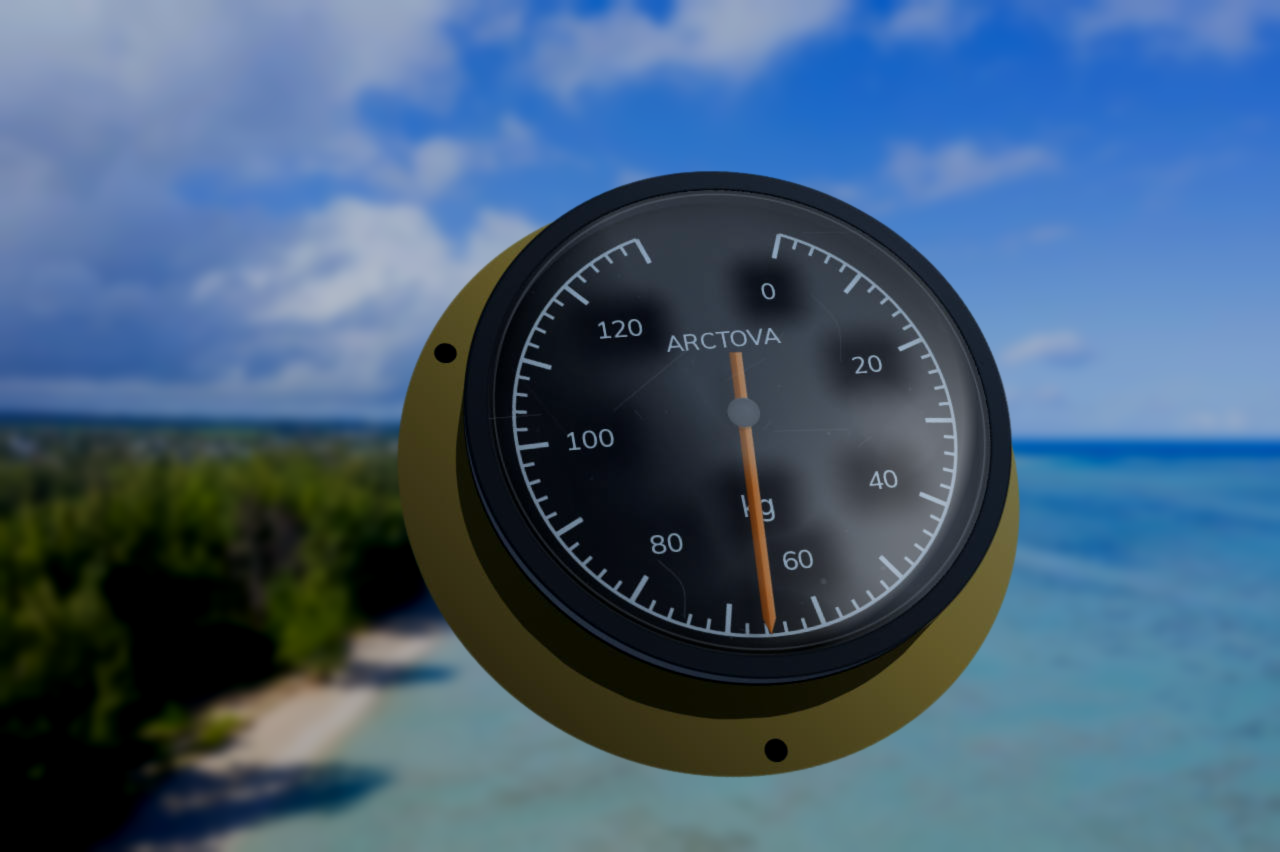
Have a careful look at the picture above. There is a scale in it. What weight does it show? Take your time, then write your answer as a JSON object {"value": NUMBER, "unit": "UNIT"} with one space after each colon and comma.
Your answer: {"value": 66, "unit": "kg"}
